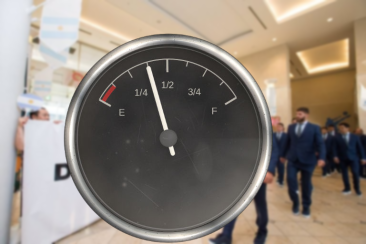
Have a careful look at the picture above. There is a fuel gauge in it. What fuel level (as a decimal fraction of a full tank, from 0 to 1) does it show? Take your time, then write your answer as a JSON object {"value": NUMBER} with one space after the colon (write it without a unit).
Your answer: {"value": 0.375}
